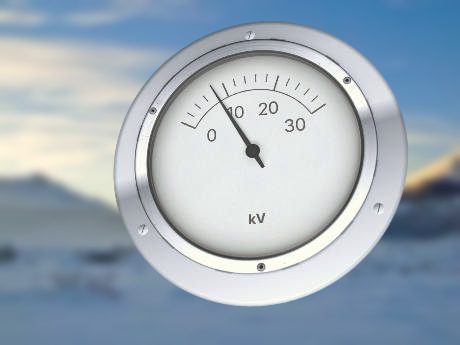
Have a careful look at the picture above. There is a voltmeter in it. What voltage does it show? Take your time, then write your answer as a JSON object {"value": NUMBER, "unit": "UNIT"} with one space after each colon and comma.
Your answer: {"value": 8, "unit": "kV"}
